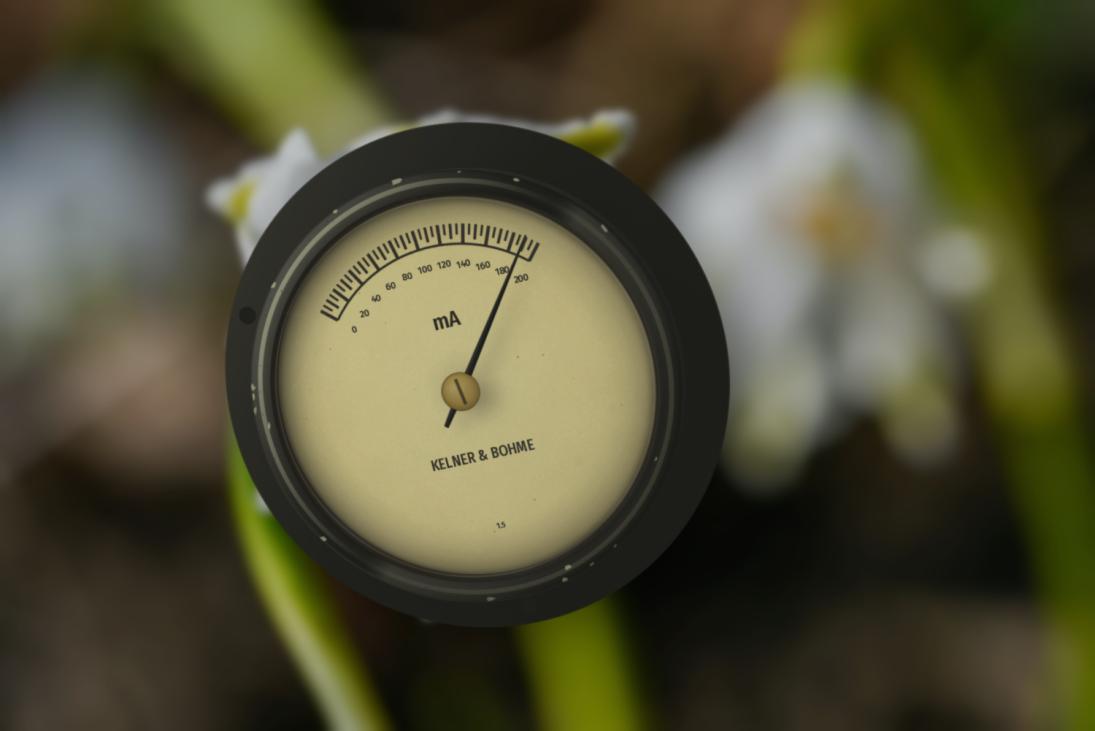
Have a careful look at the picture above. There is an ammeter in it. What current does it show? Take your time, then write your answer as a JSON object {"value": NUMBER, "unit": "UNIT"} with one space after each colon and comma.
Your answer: {"value": 190, "unit": "mA"}
